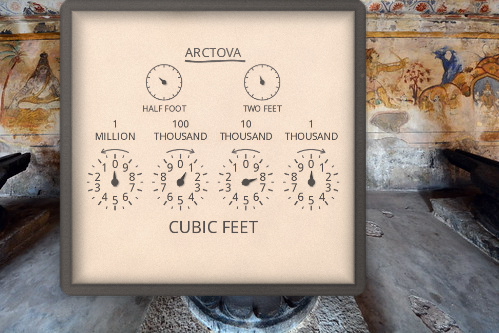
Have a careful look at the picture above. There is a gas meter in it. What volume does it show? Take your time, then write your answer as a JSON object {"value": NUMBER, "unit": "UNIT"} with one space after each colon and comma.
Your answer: {"value": 8000, "unit": "ft³"}
